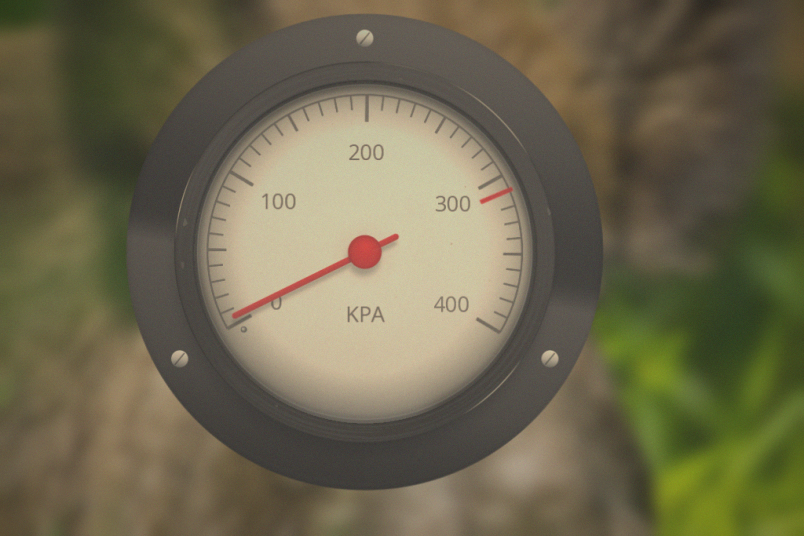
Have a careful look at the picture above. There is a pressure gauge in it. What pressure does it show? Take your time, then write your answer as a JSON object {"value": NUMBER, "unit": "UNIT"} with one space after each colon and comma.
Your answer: {"value": 5, "unit": "kPa"}
